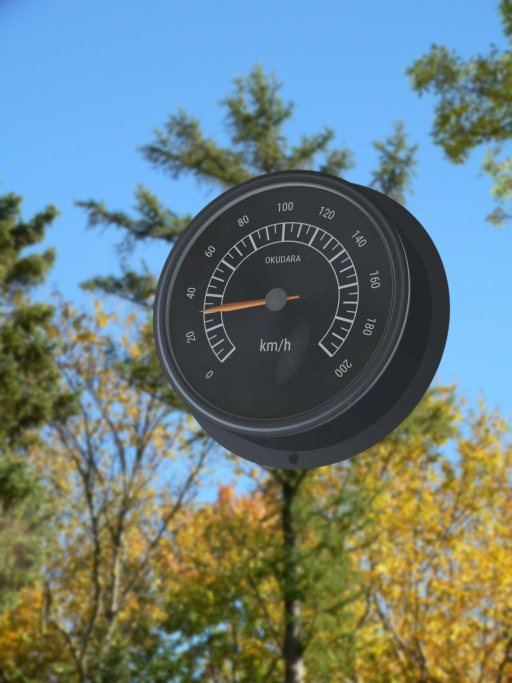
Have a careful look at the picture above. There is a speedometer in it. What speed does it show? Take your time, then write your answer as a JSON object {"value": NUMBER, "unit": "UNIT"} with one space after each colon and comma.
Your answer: {"value": 30, "unit": "km/h"}
